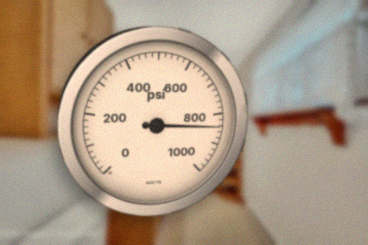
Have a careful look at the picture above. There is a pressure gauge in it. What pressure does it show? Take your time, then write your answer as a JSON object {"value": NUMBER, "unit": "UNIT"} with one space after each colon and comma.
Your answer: {"value": 840, "unit": "psi"}
